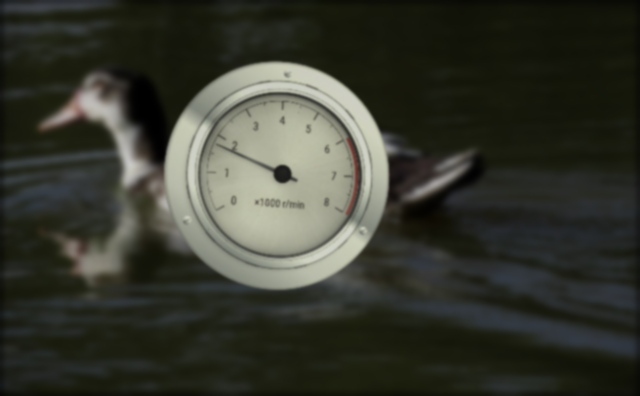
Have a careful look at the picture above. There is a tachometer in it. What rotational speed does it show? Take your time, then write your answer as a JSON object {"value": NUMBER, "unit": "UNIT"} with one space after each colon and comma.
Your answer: {"value": 1750, "unit": "rpm"}
